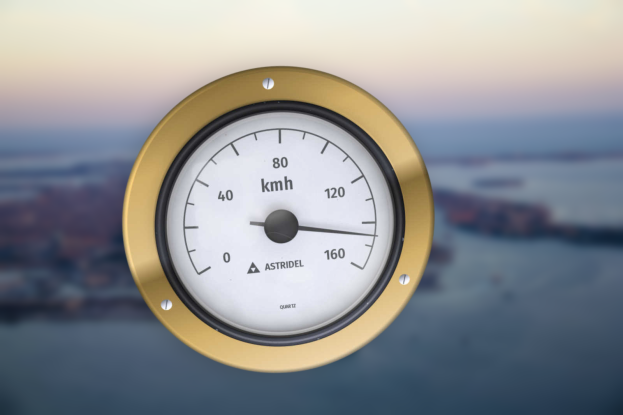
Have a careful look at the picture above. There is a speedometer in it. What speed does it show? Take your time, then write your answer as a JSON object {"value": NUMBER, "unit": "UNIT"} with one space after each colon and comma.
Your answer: {"value": 145, "unit": "km/h"}
